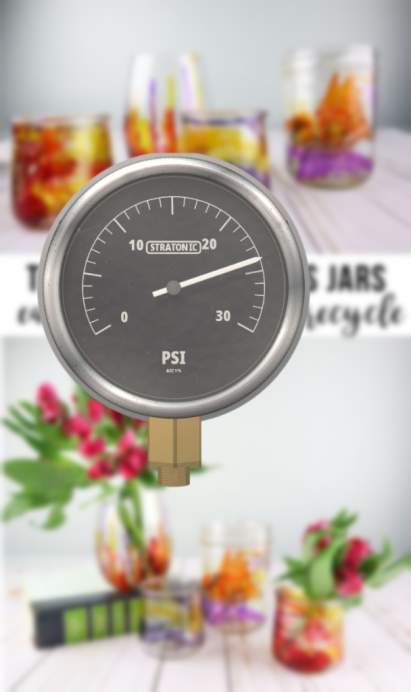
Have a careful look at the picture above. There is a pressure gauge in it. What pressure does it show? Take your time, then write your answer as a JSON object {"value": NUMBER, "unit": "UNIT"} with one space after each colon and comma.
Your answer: {"value": 24, "unit": "psi"}
